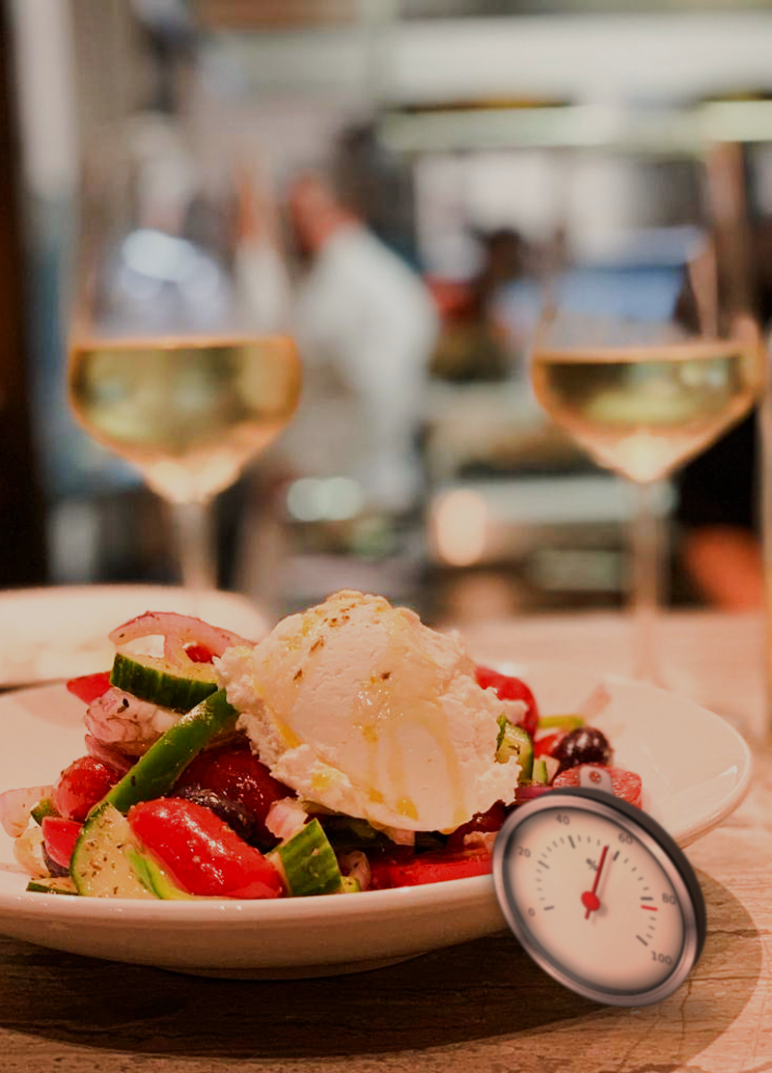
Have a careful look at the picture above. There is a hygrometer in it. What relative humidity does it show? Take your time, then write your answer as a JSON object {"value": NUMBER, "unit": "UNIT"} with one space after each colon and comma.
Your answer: {"value": 56, "unit": "%"}
